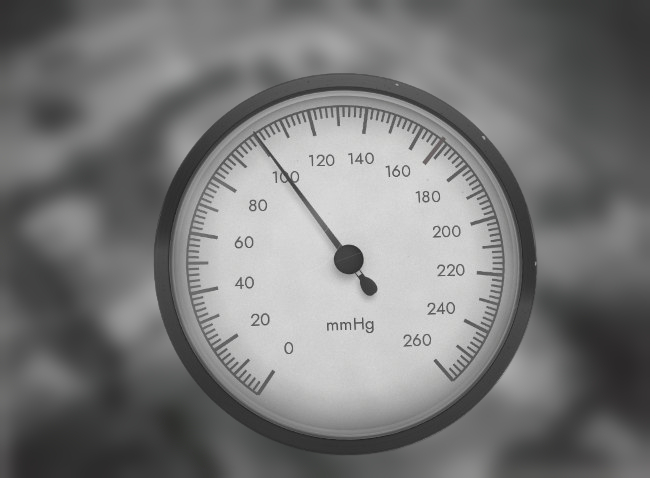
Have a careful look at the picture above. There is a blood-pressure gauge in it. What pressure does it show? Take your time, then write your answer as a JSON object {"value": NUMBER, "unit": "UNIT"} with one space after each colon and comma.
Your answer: {"value": 100, "unit": "mmHg"}
